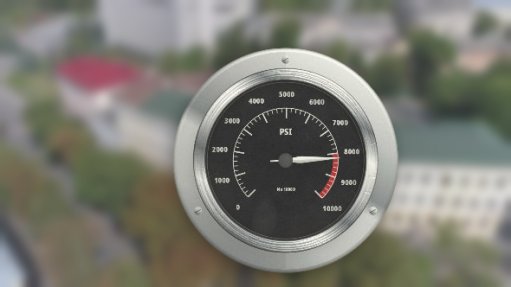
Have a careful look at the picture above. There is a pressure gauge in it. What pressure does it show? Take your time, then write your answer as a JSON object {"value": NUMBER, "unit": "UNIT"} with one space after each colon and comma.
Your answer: {"value": 8200, "unit": "psi"}
